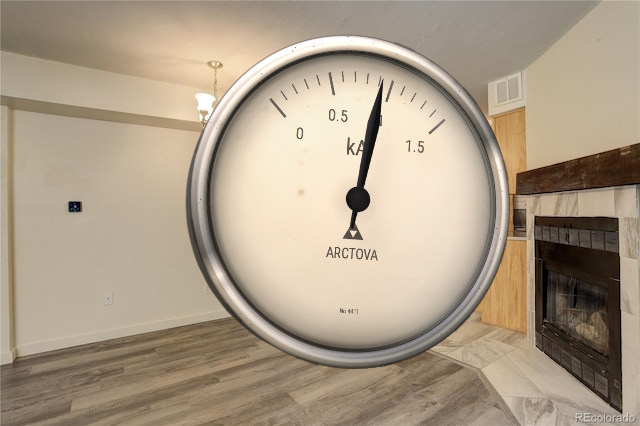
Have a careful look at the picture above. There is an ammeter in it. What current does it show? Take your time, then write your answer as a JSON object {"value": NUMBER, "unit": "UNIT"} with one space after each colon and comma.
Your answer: {"value": 0.9, "unit": "kA"}
